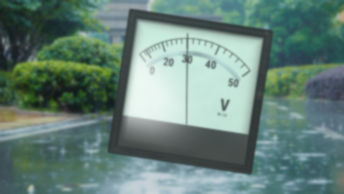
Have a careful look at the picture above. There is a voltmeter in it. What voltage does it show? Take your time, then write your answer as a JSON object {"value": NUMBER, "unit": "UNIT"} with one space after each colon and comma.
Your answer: {"value": 30, "unit": "V"}
